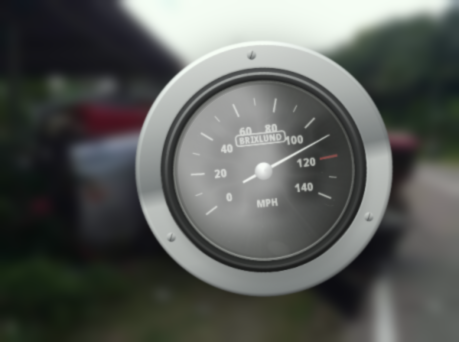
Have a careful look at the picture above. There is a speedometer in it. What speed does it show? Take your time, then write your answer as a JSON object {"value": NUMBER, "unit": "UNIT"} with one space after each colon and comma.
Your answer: {"value": 110, "unit": "mph"}
